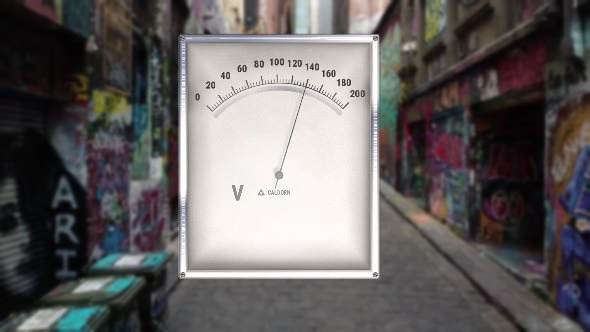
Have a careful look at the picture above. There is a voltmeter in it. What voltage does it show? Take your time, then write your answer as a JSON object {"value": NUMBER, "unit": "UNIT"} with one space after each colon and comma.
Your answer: {"value": 140, "unit": "V"}
